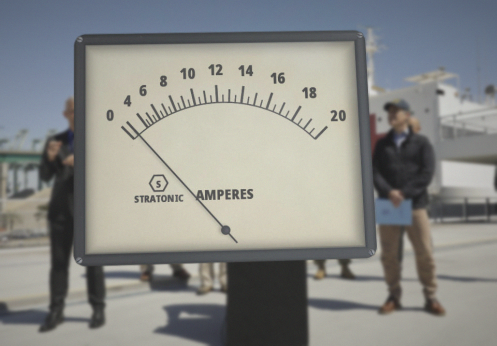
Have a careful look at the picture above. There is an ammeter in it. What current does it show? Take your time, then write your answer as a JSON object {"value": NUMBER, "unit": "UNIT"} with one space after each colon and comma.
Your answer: {"value": 2, "unit": "A"}
